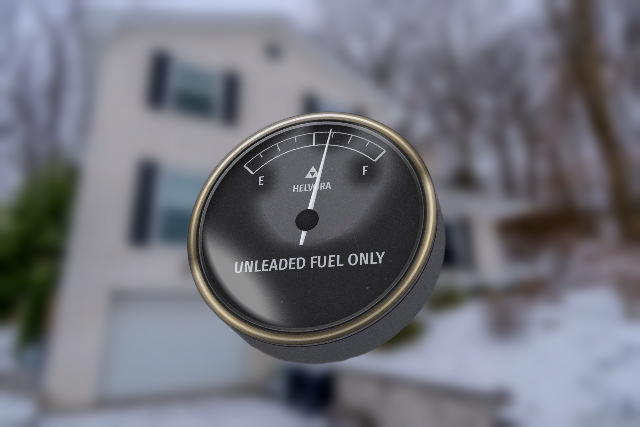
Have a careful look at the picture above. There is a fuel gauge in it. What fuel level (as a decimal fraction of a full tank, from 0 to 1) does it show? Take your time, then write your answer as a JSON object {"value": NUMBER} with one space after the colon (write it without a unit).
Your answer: {"value": 0.625}
